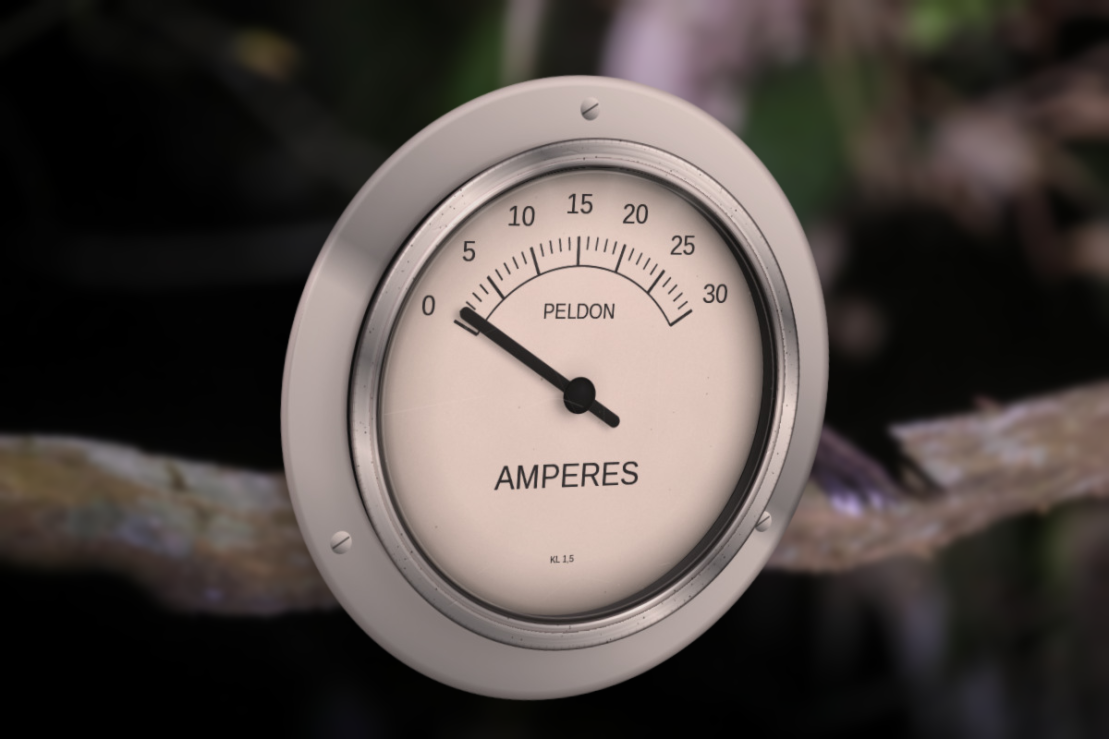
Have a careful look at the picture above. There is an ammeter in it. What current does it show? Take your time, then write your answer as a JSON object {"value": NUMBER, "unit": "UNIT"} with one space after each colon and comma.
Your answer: {"value": 1, "unit": "A"}
